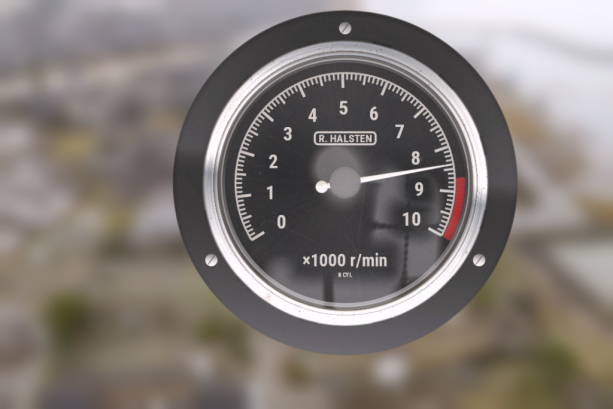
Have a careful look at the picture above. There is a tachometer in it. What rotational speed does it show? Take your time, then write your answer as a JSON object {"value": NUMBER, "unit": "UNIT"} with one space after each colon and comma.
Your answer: {"value": 8400, "unit": "rpm"}
